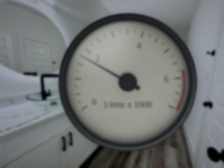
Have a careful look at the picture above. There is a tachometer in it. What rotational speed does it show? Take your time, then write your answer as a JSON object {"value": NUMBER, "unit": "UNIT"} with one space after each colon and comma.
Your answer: {"value": 1750, "unit": "rpm"}
